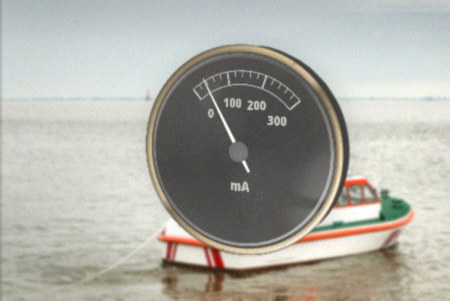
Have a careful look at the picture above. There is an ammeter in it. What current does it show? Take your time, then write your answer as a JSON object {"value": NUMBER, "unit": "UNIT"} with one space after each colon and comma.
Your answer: {"value": 40, "unit": "mA"}
